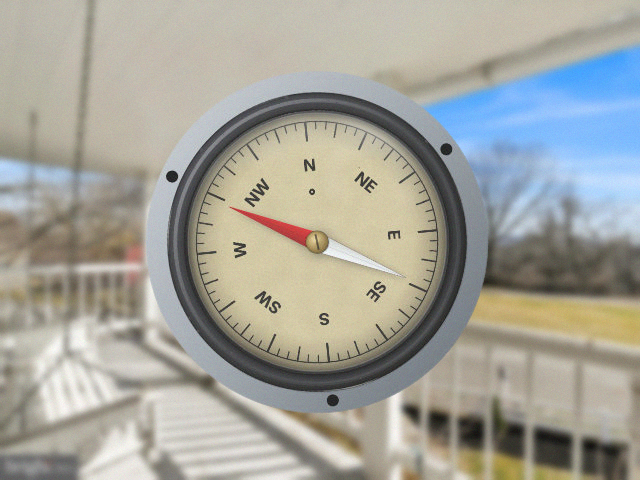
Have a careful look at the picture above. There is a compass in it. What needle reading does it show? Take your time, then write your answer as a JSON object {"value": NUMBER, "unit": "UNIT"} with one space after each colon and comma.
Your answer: {"value": 297.5, "unit": "°"}
